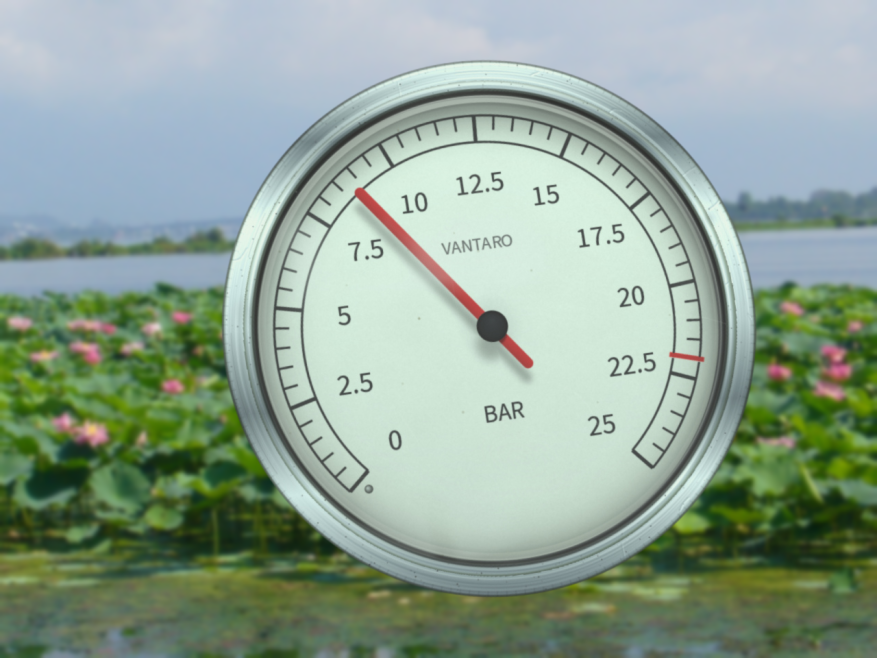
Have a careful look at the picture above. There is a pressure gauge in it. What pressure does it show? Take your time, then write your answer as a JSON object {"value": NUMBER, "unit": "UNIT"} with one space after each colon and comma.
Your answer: {"value": 8.75, "unit": "bar"}
